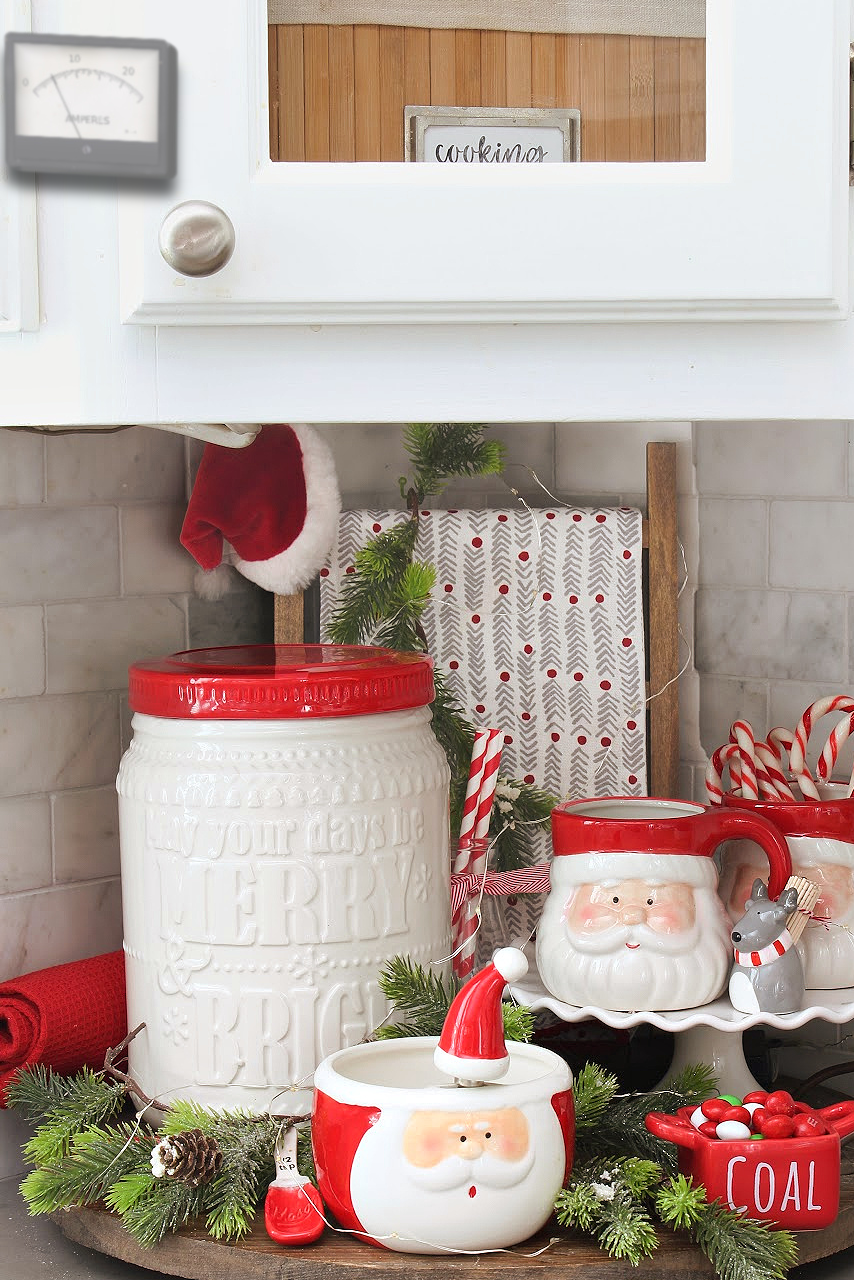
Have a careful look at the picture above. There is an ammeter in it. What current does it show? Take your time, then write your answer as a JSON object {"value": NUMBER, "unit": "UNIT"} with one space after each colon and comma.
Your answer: {"value": 5, "unit": "A"}
